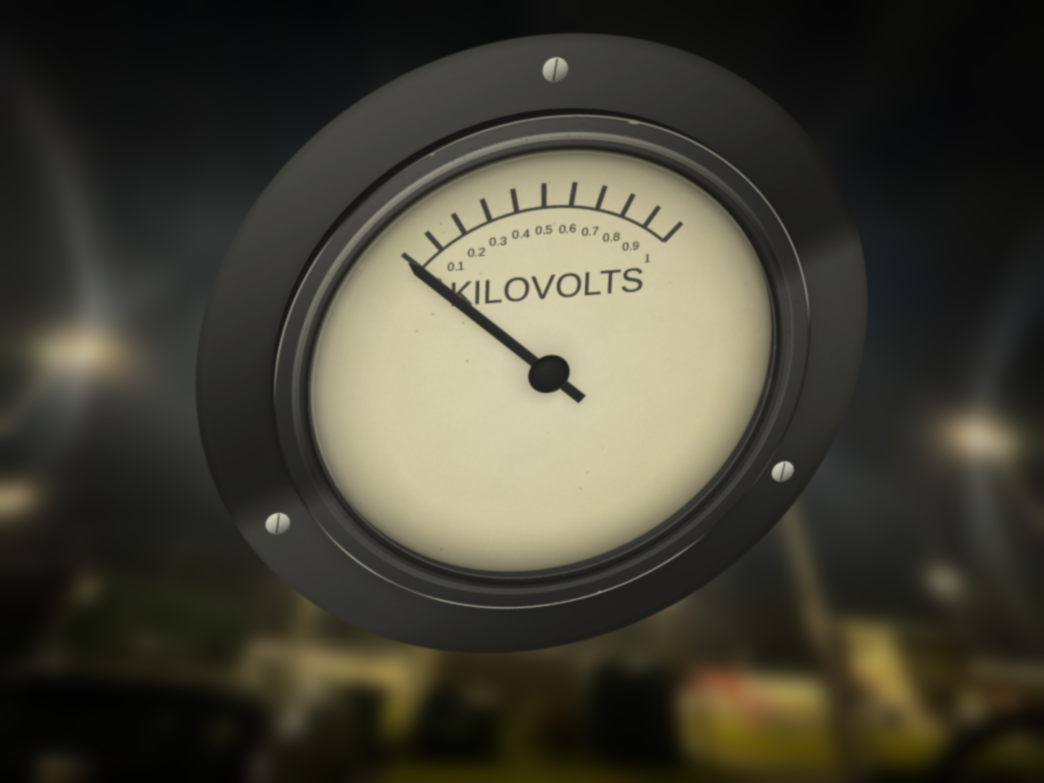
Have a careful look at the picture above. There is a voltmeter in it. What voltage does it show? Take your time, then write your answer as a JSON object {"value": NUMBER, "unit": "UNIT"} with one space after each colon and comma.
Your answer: {"value": 0, "unit": "kV"}
